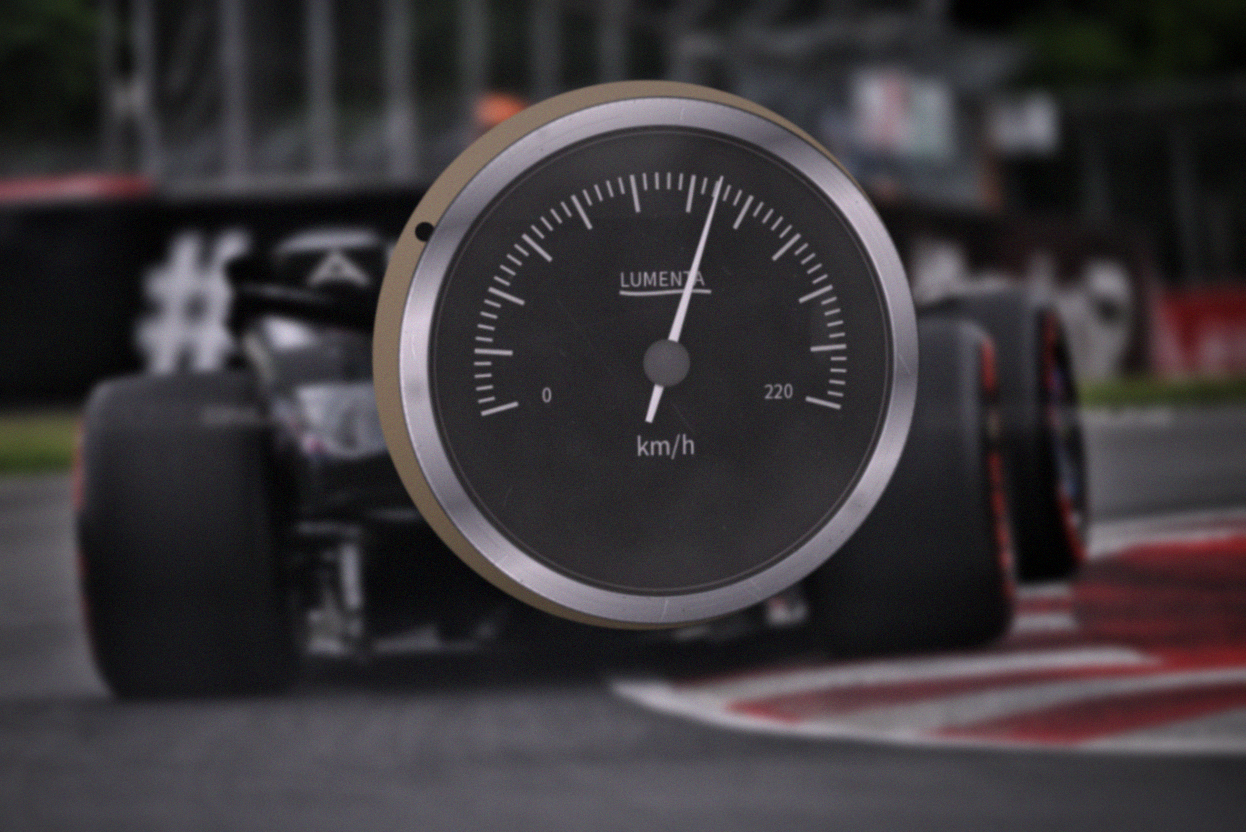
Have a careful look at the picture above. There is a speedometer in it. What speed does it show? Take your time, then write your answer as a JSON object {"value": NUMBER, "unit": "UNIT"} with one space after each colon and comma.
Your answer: {"value": 128, "unit": "km/h"}
